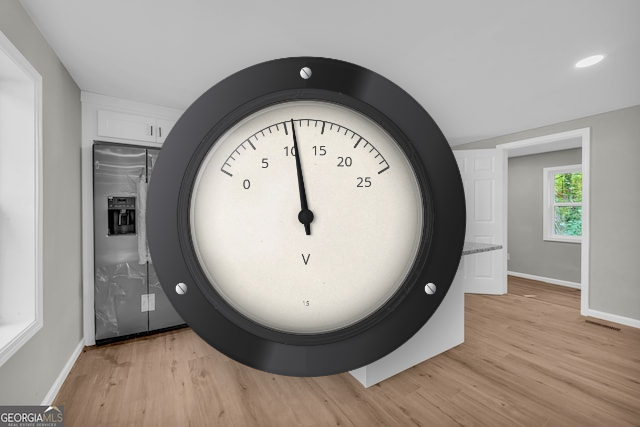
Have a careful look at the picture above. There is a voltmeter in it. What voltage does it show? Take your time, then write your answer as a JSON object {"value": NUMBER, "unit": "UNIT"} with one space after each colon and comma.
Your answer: {"value": 11, "unit": "V"}
